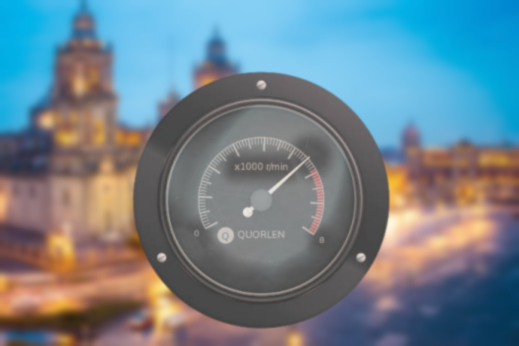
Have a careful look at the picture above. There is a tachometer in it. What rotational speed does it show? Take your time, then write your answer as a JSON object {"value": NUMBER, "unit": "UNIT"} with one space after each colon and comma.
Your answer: {"value": 5500, "unit": "rpm"}
